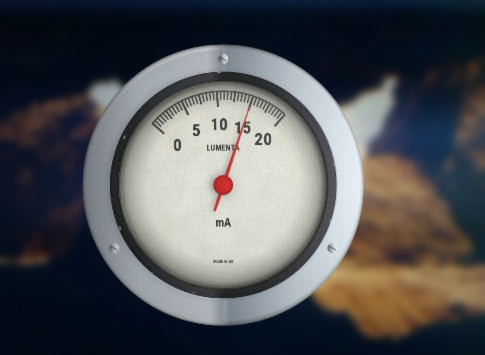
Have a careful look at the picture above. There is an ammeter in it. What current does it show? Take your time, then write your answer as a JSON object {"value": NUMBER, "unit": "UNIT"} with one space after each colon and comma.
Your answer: {"value": 15, "unit": "mA"}
